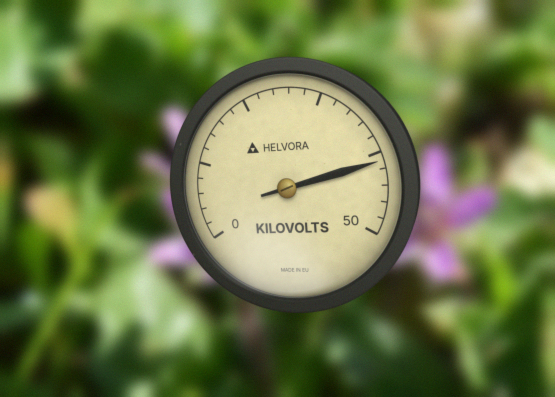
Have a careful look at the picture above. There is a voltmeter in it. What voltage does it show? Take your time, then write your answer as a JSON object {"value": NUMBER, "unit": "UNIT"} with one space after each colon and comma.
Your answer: {"value": 41, "unit": "kV"}
